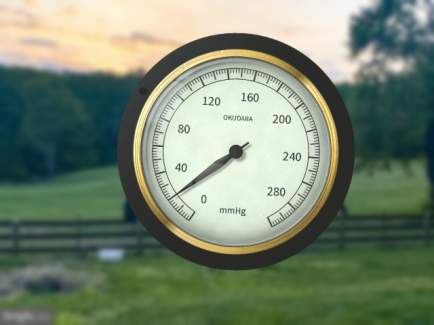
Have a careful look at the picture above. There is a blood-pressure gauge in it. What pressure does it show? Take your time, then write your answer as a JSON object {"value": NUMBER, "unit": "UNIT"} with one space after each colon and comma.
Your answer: {"value": 20, "unit": "mmHg"}
